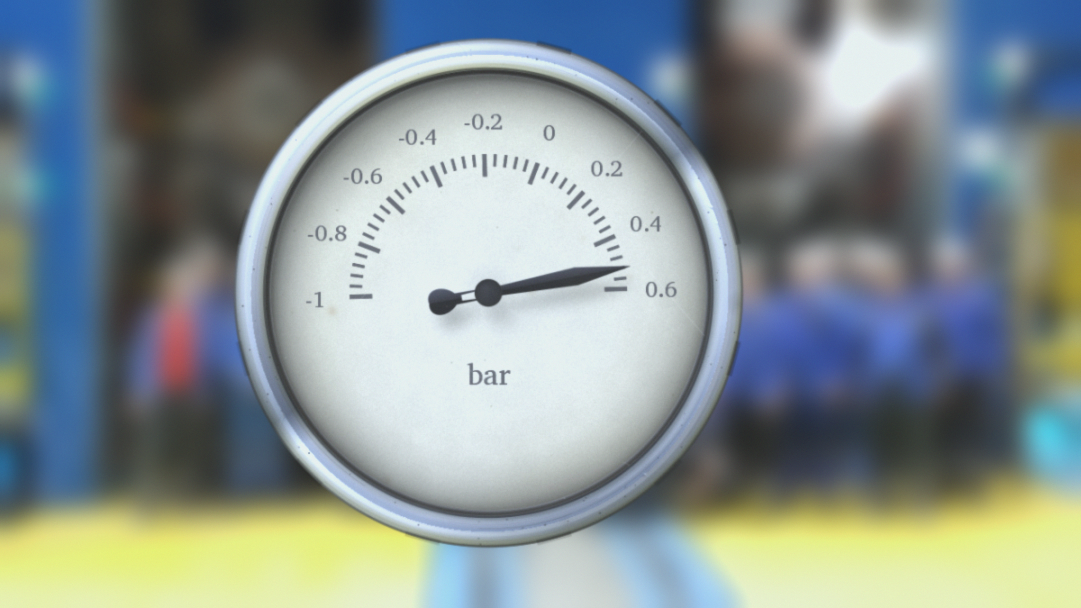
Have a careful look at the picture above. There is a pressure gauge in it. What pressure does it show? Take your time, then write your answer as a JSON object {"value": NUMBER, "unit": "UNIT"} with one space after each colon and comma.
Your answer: {"value": 0.52, "unit": "bar"}
